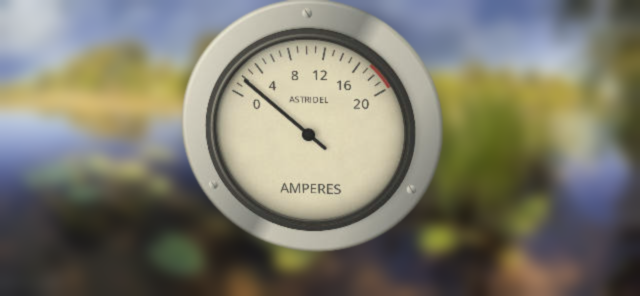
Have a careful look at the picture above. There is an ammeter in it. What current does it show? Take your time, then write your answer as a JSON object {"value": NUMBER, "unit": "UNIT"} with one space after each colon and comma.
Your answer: {"value": 2, "unit": "A"}
